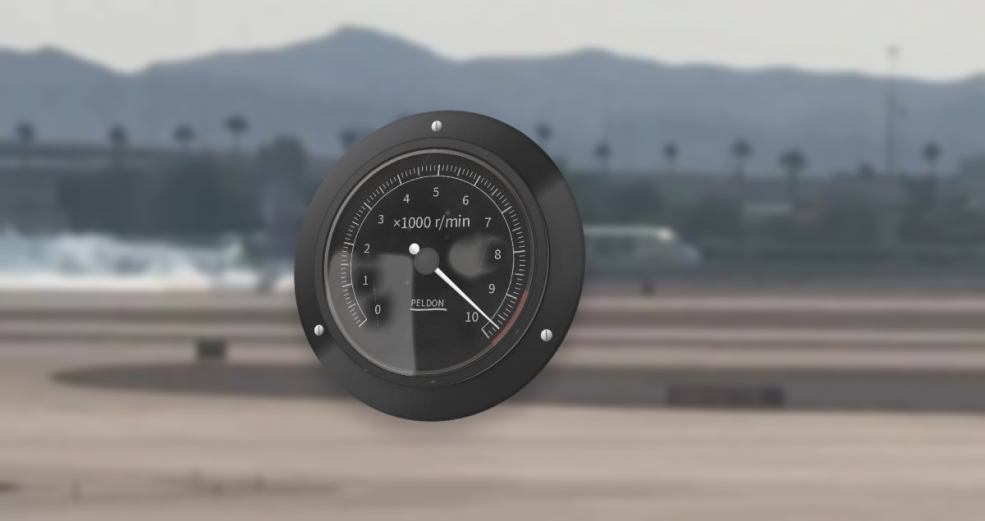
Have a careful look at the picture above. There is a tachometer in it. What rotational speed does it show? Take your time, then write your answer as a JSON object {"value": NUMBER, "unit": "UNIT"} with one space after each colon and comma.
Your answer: {"value": 9700, "unit": "rpm"}
